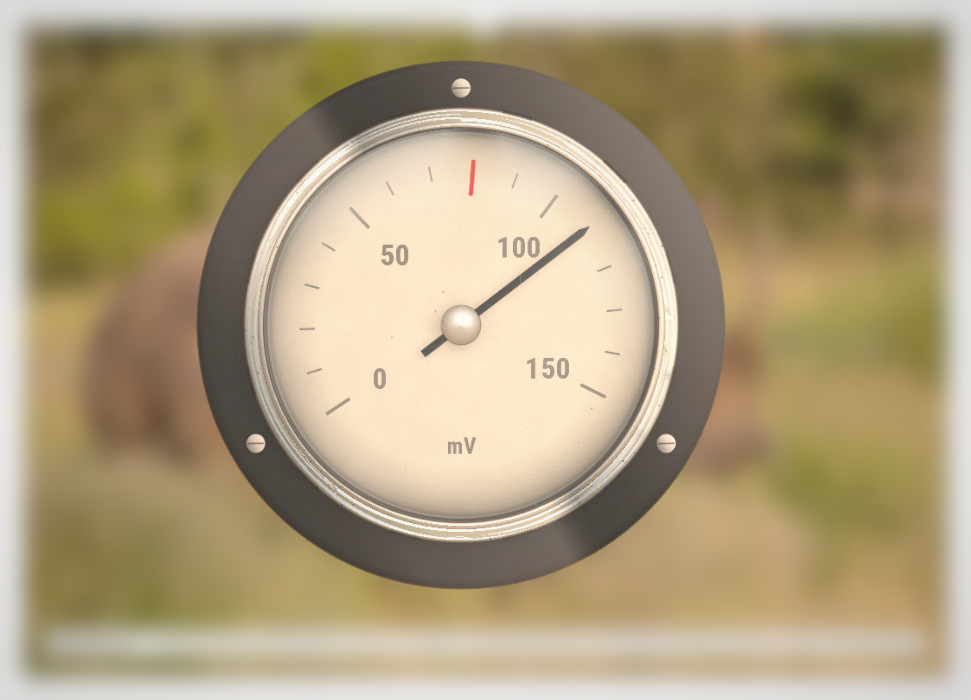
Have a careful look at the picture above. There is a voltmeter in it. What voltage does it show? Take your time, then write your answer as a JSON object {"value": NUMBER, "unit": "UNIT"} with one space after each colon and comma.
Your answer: {"value": 110, "unit": "mV"}
